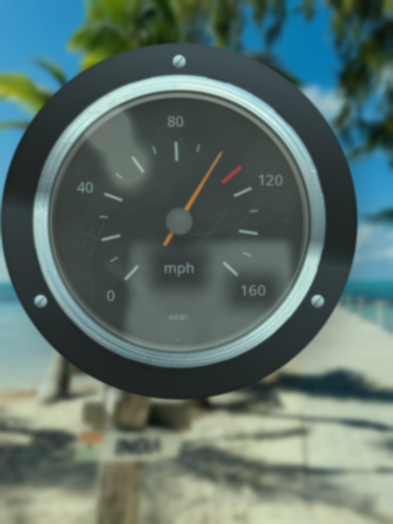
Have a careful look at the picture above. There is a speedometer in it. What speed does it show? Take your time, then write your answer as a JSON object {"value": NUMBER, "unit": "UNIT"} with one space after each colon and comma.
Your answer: {"value": 100, "unit": "mph"}
